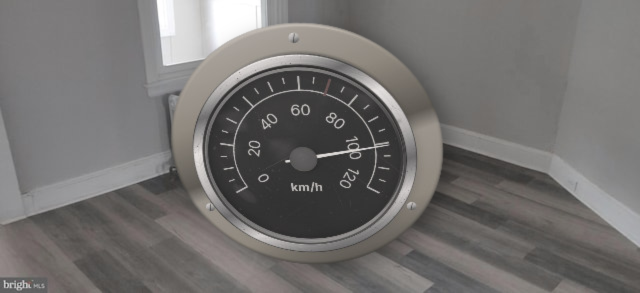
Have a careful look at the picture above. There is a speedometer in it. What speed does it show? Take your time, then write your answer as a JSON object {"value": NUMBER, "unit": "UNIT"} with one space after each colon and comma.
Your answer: {"value": 100, "unit": "km/h"}
